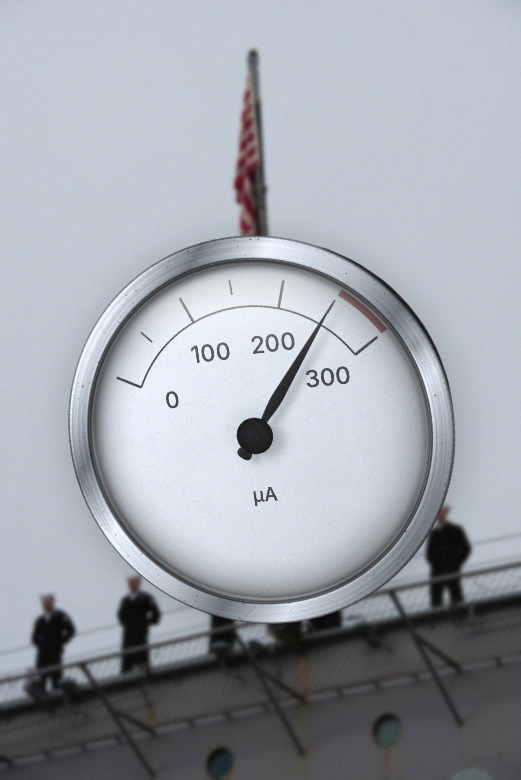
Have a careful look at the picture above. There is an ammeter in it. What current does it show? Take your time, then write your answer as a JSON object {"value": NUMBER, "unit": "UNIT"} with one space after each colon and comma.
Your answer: {"value": 250, "unit": "µA"}
